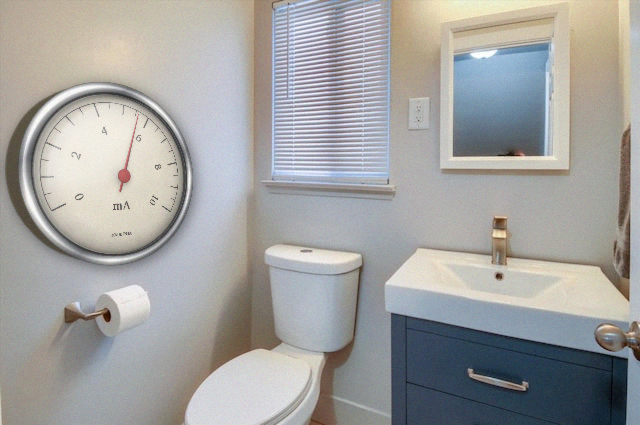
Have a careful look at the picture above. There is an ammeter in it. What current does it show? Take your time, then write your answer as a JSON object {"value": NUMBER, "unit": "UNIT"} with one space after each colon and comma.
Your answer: {"value": 5.5, "unit": "mA"}
